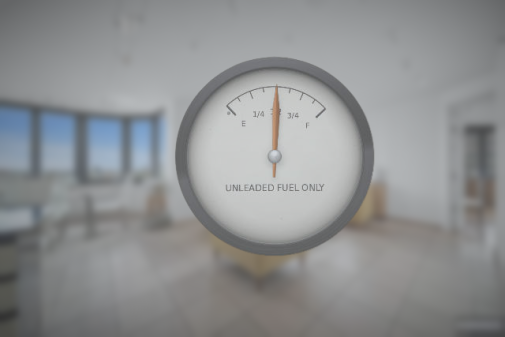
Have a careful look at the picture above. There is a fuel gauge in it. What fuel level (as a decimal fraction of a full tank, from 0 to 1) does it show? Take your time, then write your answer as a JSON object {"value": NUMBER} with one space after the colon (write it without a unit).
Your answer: {"value": 0.5}
